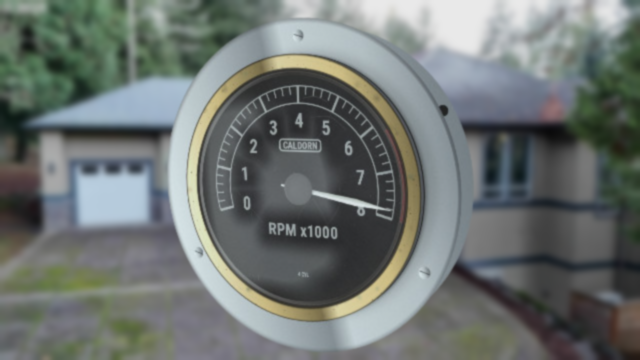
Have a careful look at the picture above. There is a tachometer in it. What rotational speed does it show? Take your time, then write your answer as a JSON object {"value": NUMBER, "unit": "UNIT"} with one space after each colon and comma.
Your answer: {"value": 7800, "unit": "rpm"}
